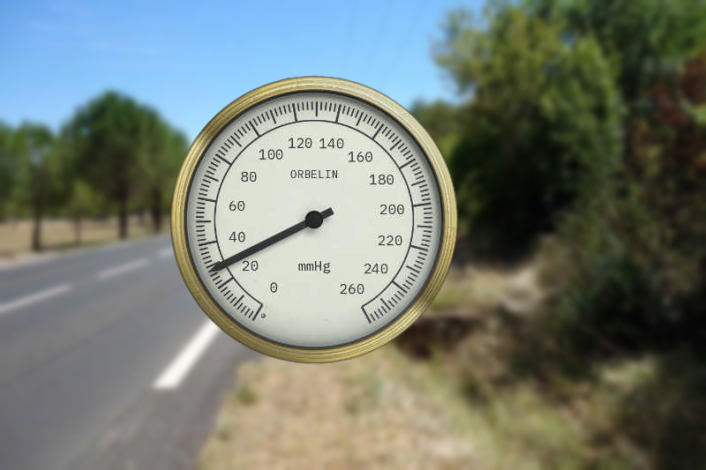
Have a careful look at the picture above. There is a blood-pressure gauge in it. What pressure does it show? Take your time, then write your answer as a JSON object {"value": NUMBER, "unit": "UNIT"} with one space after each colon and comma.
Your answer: {"value": 28, "unit": "mmHg"}
